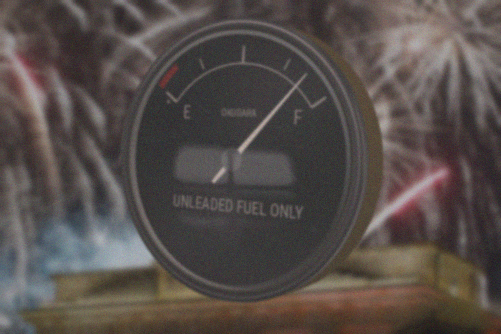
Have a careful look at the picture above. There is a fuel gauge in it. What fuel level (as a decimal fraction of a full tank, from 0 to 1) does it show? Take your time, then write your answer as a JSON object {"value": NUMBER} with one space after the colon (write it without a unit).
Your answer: {"value": 0.875}
